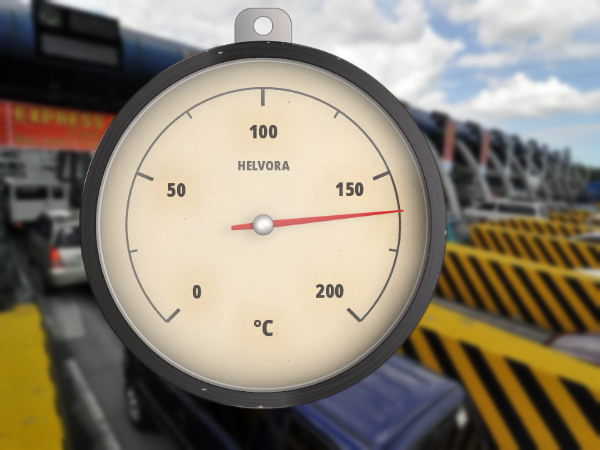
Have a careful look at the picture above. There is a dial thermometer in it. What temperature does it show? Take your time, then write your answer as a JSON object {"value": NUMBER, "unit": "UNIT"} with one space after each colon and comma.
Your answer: {"value": 162.5, "unit": "°C"}
